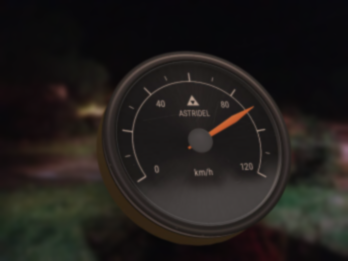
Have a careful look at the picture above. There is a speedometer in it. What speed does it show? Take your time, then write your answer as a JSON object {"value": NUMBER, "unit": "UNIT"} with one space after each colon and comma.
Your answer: {"value": 90, "unit": "km/h"}
